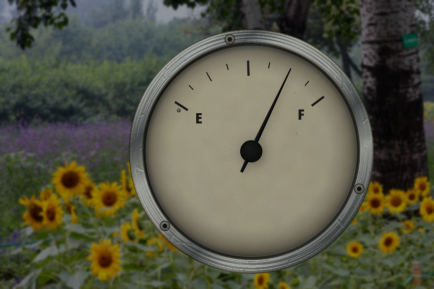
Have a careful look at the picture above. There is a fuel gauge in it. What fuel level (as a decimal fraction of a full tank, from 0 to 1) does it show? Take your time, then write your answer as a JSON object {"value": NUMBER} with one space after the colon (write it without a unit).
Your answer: {"value": 0.75}
